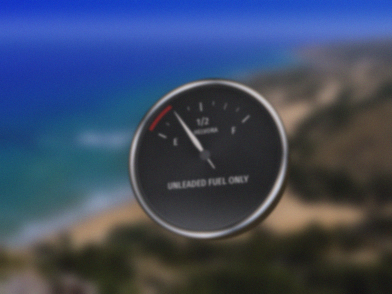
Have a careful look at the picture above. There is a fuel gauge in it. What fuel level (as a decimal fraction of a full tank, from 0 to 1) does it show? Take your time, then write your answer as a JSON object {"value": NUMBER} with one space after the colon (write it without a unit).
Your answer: {"value": 0.25}
